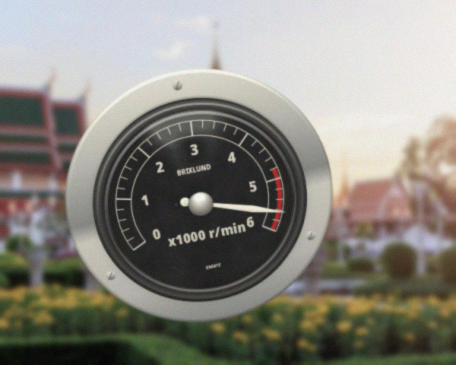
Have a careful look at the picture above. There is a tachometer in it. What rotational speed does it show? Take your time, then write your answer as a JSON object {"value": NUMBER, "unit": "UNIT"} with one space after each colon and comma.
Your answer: {"value": 5600, "unit": "rpm"}
